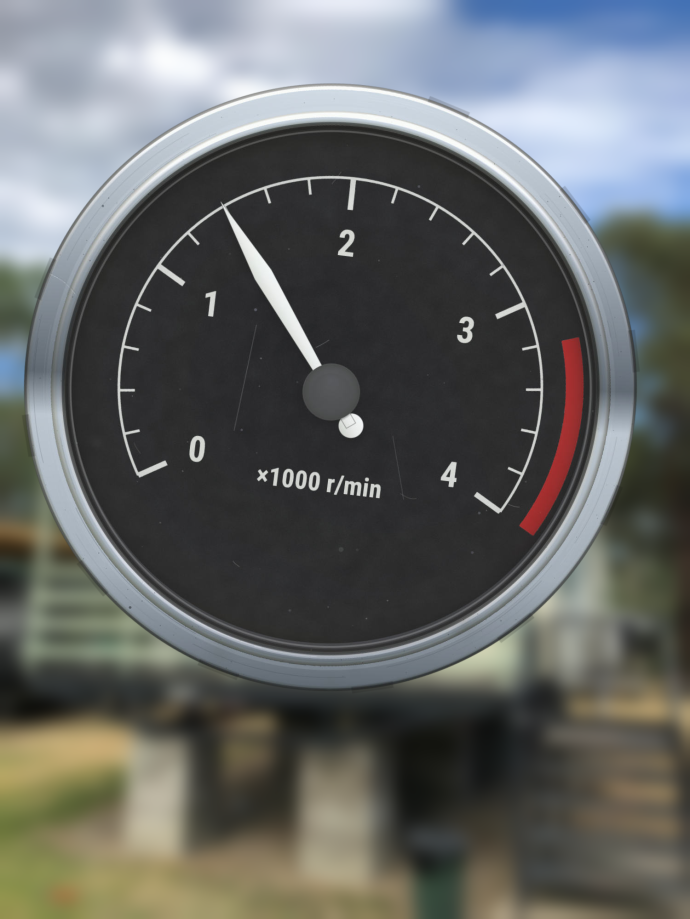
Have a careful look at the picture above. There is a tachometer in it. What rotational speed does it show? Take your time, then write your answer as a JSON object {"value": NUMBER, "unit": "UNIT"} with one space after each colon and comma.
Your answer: {"value": 1400, "unit": "rpm"}
